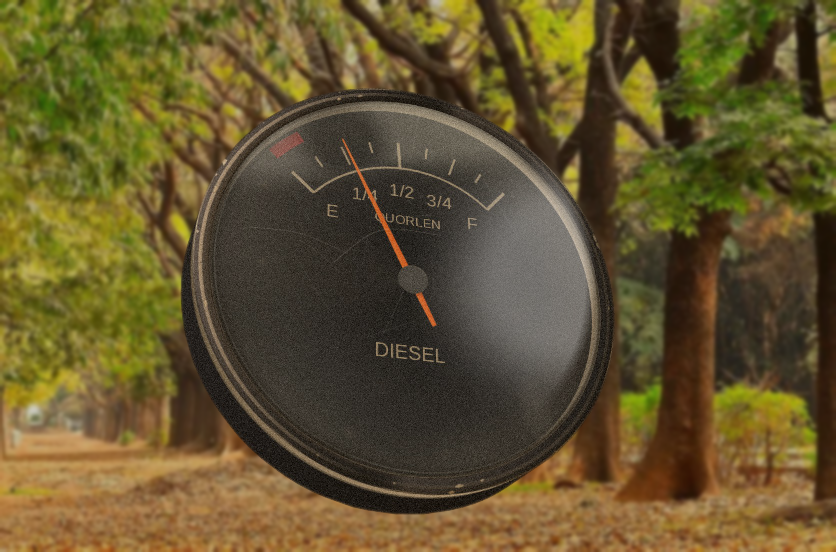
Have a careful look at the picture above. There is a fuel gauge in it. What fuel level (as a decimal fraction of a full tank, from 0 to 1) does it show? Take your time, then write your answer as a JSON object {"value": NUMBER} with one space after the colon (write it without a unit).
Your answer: {"value": 0.25}
